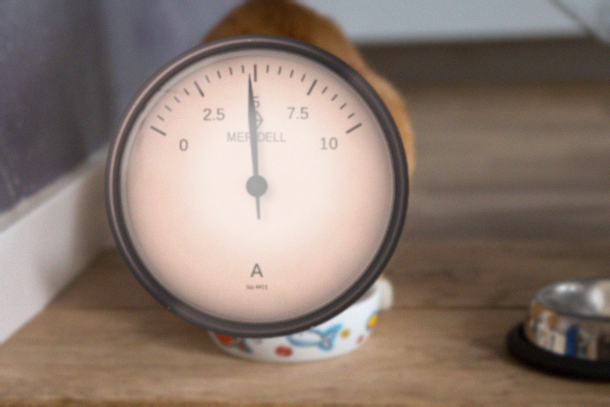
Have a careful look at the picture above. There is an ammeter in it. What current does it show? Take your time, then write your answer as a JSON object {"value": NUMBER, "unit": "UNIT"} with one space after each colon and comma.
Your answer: {"value": 4.75, "unit": "A"}
